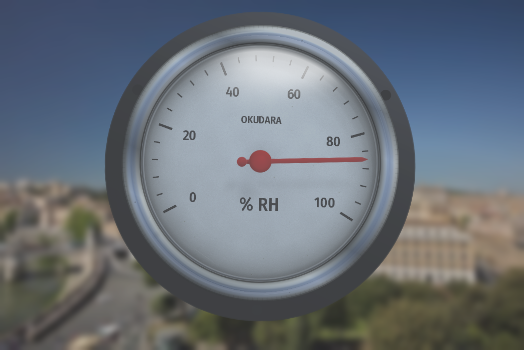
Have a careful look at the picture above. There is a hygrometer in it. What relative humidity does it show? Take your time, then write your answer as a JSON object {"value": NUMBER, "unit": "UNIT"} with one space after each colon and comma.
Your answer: {"value": 86, "unit": "%"}
